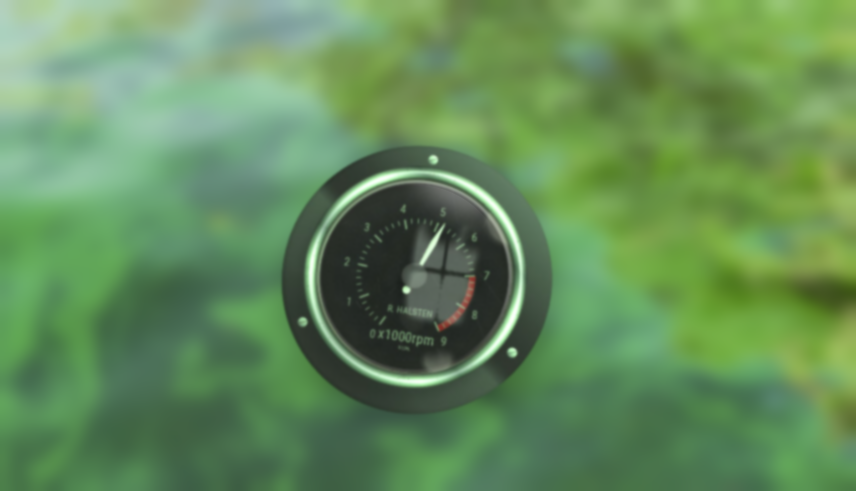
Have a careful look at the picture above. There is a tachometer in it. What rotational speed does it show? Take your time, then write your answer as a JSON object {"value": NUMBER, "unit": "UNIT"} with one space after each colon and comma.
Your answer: {"value": 5200, "unit": "rpm"}
